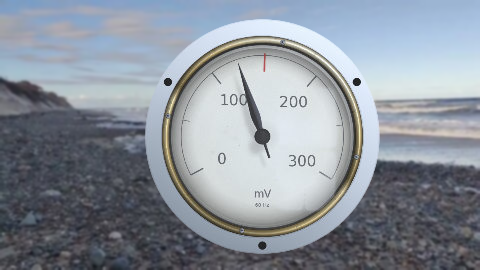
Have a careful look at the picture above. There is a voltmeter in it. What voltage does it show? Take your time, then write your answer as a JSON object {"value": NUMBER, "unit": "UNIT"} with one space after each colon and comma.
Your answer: {"value": 125, "unit": "mV"}
